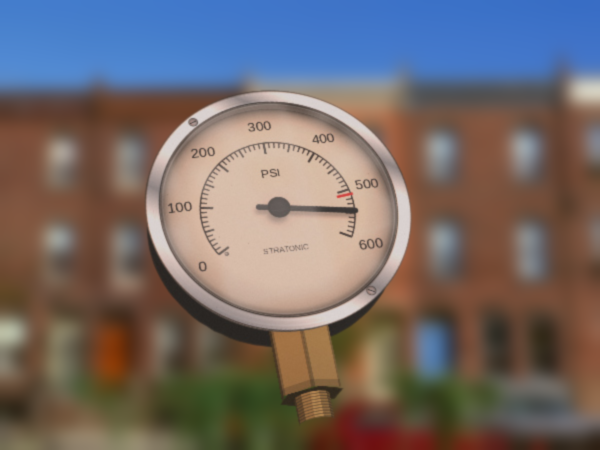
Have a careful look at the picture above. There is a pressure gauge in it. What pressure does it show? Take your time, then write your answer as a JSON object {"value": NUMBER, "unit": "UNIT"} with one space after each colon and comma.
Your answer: {"value": 550, "unit": "psi"}
